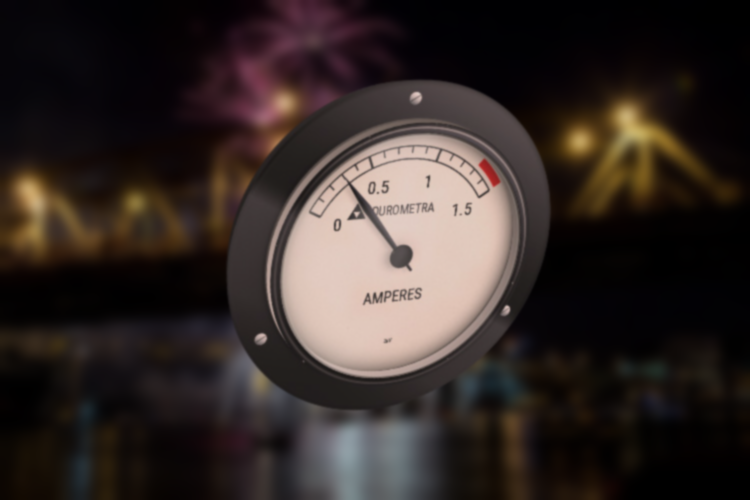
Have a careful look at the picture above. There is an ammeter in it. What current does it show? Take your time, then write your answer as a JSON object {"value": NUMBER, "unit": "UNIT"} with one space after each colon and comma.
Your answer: {"value": 0.3, "unit": "A"}
